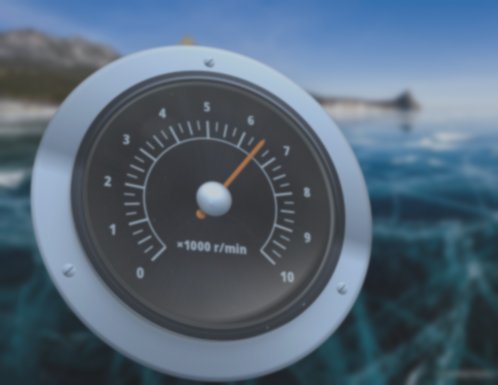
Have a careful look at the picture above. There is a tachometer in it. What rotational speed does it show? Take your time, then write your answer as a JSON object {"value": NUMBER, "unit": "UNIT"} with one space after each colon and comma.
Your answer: {"value": 6500, "unit": "rpm"}
